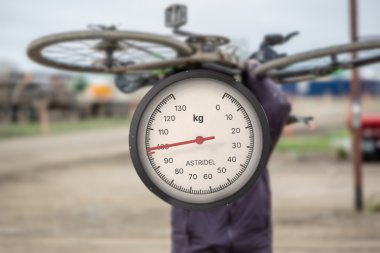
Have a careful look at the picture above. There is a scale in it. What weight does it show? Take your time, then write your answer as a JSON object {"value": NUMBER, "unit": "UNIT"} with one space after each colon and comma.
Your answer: {"value": 100, "unit": "kg"}
